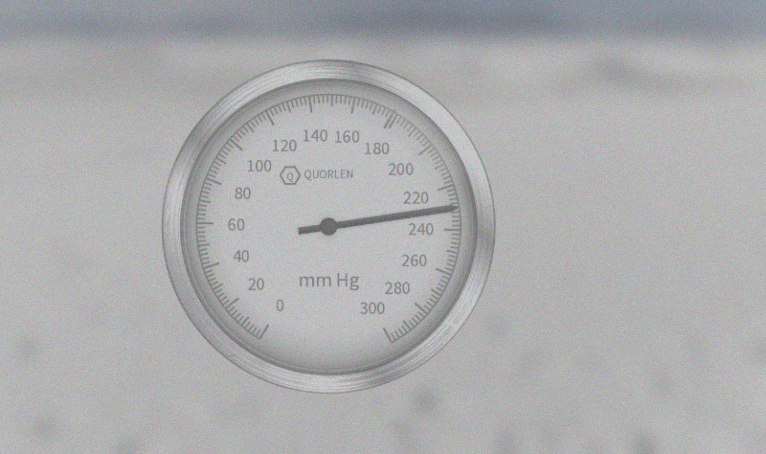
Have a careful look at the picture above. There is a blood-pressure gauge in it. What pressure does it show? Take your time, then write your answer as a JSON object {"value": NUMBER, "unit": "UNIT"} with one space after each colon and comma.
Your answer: {"value": 230, "unit": "mmHg"}
